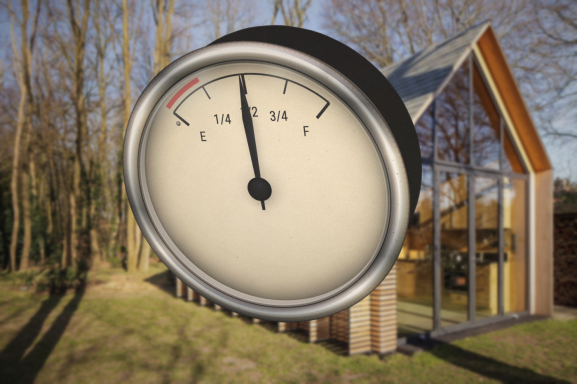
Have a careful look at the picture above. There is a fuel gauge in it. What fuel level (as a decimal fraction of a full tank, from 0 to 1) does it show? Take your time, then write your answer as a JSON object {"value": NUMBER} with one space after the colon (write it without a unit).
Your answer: {"value": 0.5}
